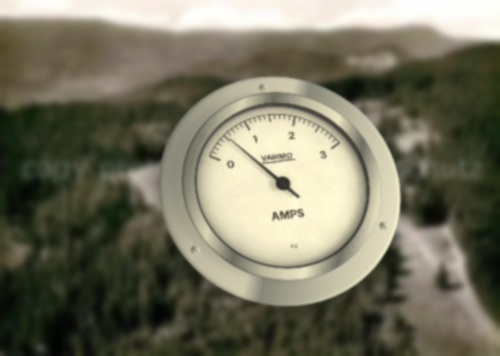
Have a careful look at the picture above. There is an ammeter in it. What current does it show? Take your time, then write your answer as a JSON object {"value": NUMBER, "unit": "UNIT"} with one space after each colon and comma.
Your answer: {"value": 0.5, "unit": "A"}
